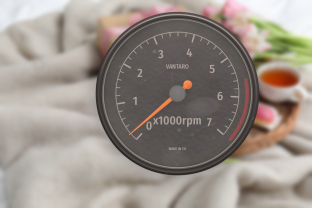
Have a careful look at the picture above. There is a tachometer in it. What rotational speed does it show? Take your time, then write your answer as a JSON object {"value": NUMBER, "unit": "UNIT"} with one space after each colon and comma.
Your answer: {"value": 200, "unit": "rpm"}
